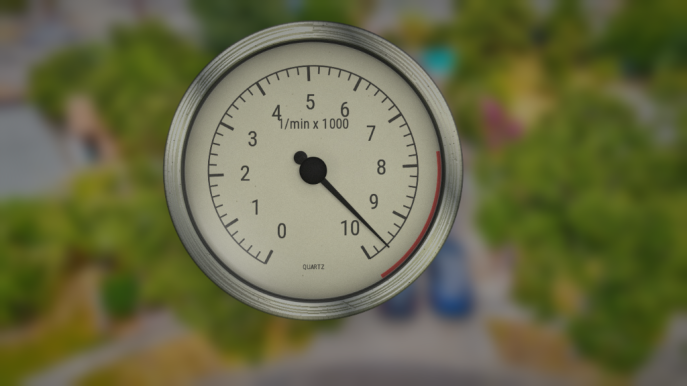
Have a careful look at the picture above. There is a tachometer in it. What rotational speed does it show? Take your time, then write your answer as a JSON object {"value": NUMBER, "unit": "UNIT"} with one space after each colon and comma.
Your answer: {"value": 9600, "unit": "rpm"}
